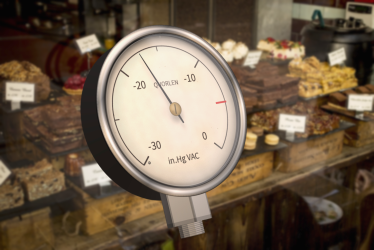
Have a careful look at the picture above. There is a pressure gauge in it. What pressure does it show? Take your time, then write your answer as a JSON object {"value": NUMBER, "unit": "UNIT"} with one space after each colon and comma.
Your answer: {"value": -17.5, "unit": "inHg"}
